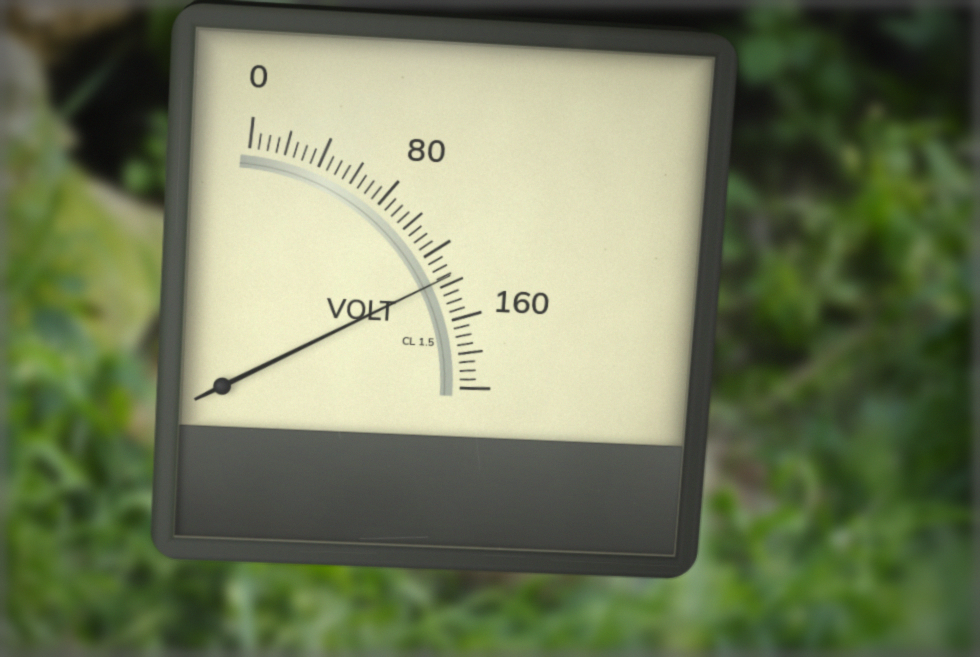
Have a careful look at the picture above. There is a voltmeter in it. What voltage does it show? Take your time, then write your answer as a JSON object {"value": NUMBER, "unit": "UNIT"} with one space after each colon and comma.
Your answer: {"value": 135, "unit": "V"}
